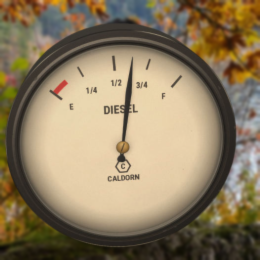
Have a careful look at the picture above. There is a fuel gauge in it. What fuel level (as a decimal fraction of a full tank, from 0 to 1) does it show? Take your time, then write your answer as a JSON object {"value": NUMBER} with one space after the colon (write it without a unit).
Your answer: {"value": 0.625}
